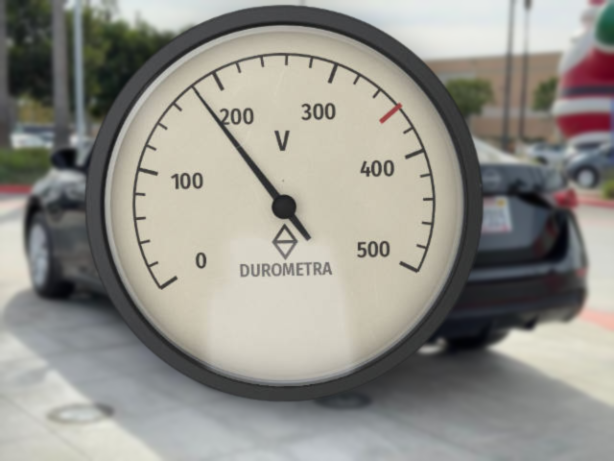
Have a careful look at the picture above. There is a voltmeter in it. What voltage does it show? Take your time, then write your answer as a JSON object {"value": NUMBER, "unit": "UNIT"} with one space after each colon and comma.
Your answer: {"value": 180, "unit": "V"}
